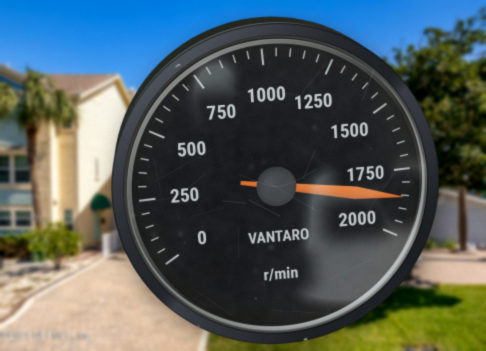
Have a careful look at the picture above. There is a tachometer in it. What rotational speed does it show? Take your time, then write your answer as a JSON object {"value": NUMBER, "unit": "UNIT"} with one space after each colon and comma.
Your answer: {"value": 1850, "unit": "rpm"}
